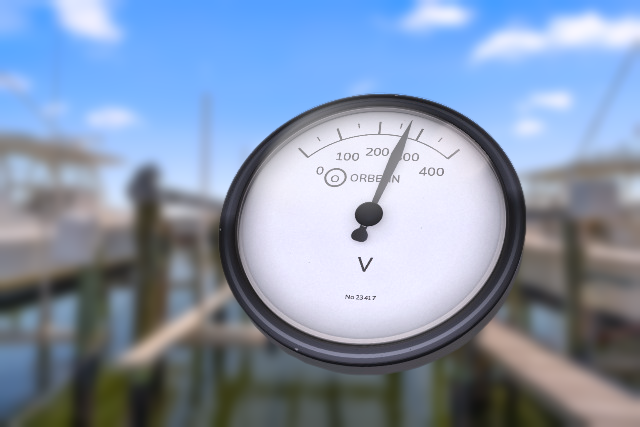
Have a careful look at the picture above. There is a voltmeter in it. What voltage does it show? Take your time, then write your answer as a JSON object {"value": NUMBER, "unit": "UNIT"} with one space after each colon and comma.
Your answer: {"value": 275, "unit": "V"}
